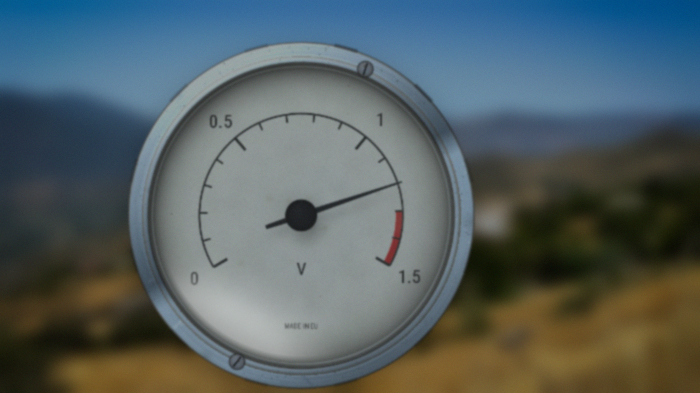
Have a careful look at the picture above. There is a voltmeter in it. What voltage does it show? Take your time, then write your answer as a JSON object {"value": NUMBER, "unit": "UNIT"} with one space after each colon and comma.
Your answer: {"value": 1.2, "unit": "V"}
